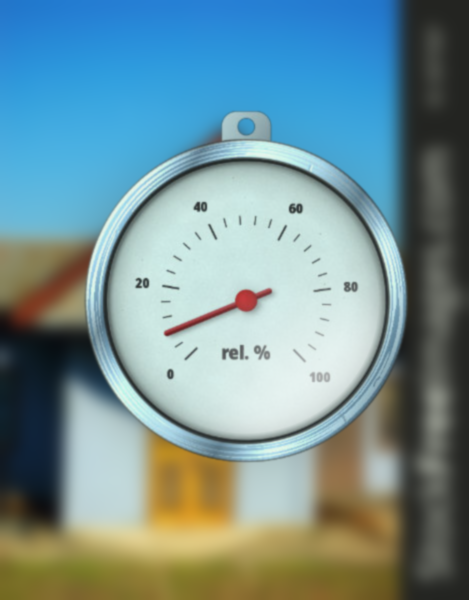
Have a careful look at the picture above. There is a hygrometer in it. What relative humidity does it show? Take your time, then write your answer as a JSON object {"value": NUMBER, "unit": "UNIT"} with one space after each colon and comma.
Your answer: {"value": 8, "unit": "%"}
